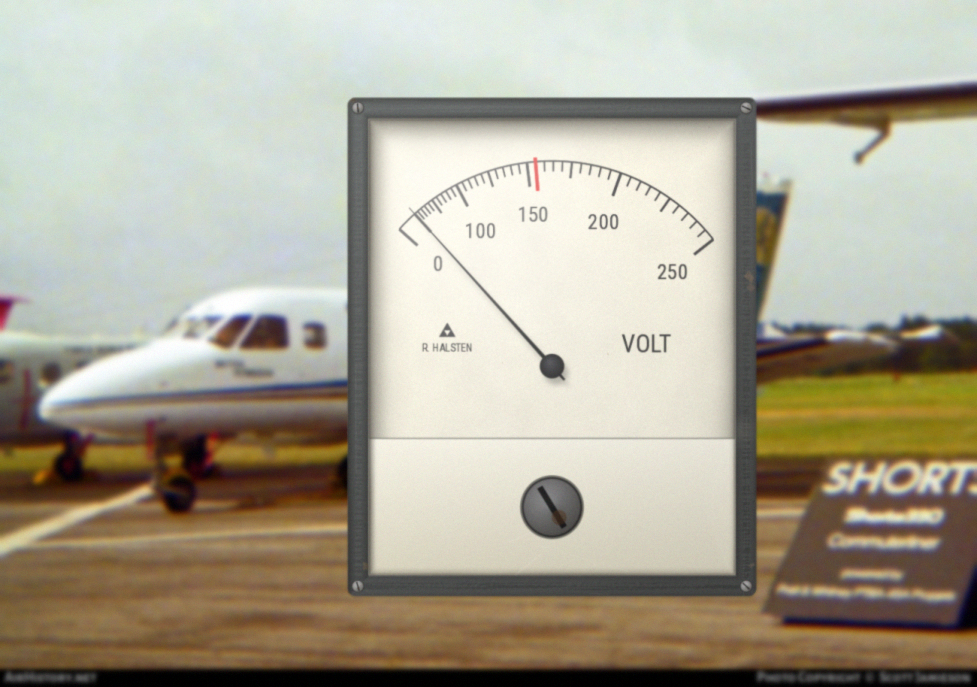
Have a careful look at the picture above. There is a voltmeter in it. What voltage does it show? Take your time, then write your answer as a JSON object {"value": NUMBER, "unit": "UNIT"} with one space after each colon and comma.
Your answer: {"value": 50, "unit": "V"}
